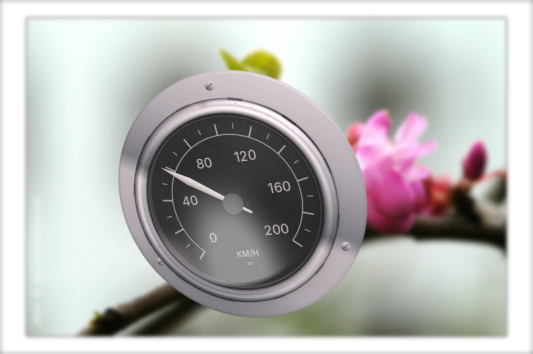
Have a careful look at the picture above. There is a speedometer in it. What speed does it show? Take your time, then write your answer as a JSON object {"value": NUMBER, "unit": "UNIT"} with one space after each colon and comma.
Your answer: {"value": 60, "unit": "km/h"}
